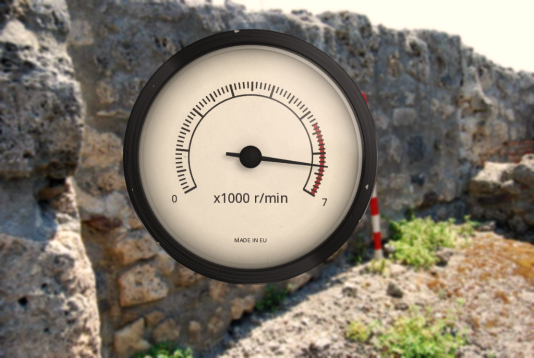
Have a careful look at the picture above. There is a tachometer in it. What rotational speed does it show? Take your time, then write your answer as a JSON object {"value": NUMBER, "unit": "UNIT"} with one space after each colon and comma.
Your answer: {"value": 6300, "unit": "rpm"}
